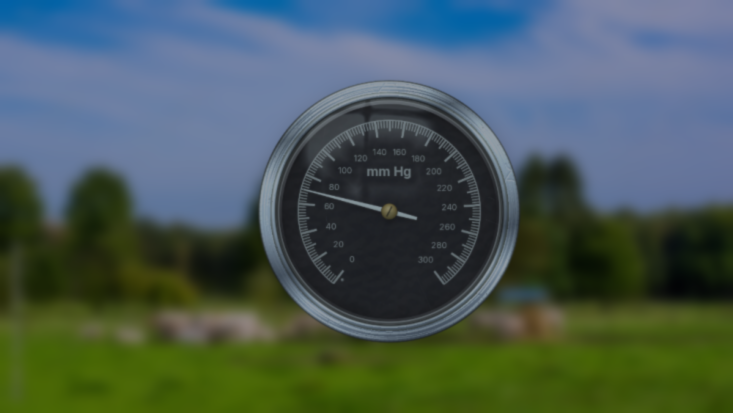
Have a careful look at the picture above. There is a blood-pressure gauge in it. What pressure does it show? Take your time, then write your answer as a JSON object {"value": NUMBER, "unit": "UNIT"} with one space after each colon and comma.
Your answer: {"value": 70, "unit": "mmHg"}
